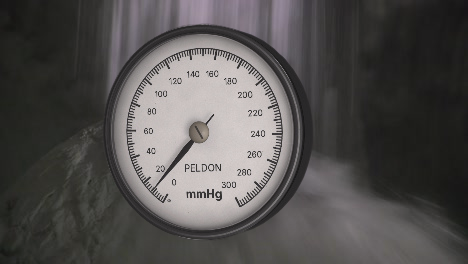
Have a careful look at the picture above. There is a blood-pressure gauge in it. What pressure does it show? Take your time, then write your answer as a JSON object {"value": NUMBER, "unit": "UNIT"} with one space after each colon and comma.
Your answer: {"value": 10, "unit": "mmHg"}
